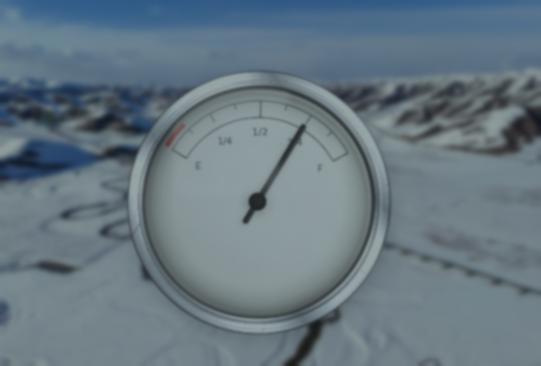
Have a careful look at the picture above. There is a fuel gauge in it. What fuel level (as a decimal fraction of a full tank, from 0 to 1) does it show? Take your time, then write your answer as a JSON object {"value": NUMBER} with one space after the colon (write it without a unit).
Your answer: {"value": 0.75}
